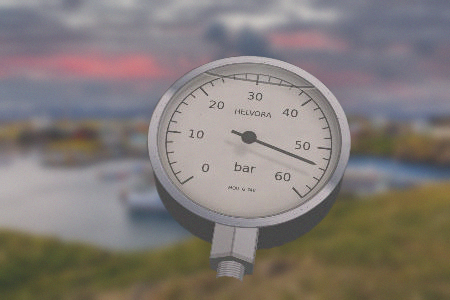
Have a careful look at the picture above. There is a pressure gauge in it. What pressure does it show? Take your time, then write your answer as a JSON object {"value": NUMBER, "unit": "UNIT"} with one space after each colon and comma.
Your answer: {"value": 54, "unit": "bar"}
